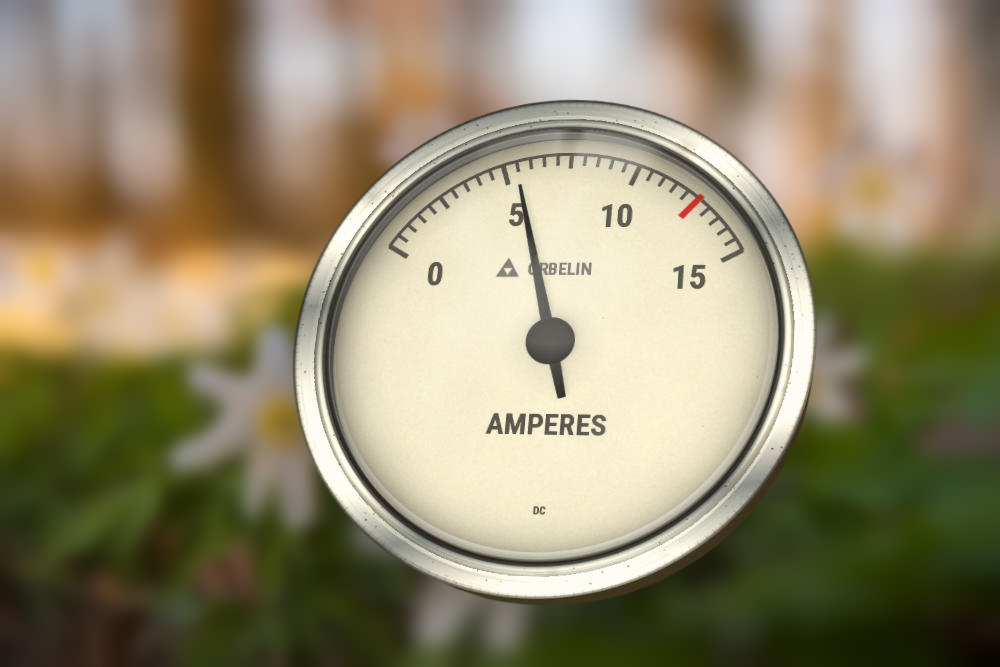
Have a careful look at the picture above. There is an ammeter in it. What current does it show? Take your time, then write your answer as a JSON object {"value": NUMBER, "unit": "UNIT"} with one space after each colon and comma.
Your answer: {"value": 5.5, "unit": "A"}
